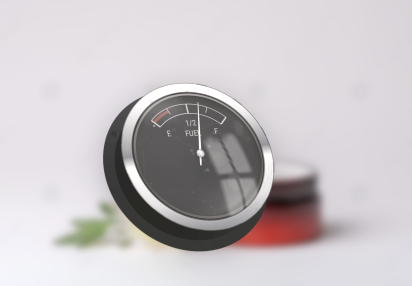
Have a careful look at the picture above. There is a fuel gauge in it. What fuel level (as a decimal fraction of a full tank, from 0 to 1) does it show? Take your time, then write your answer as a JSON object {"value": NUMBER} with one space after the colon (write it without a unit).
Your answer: {"value": 0.625}
